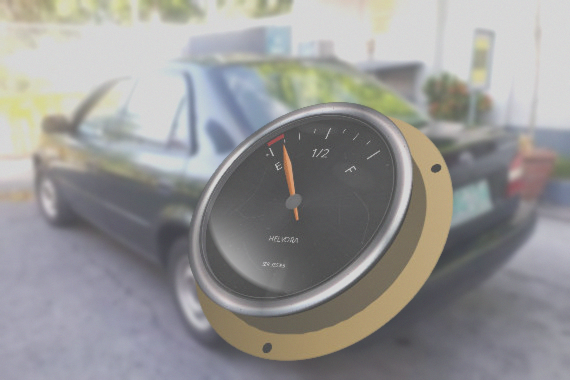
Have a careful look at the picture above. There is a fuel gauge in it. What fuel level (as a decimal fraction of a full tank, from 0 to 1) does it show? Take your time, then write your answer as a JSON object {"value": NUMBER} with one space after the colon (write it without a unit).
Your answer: {"value": 0.125}
